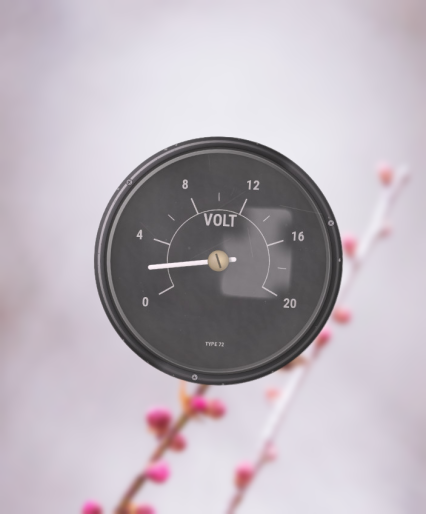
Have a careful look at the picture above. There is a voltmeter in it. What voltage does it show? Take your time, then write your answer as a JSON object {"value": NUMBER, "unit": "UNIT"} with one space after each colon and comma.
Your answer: {"value": 2, "unit": "V"}
